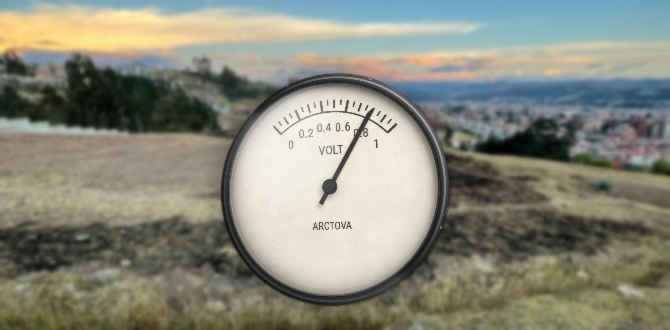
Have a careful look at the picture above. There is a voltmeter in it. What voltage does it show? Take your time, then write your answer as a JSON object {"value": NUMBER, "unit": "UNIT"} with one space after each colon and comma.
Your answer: {"value": 0.8, "unit": "V"}
